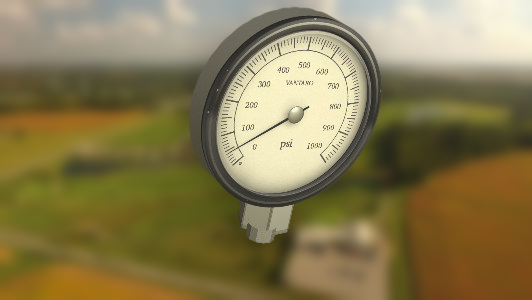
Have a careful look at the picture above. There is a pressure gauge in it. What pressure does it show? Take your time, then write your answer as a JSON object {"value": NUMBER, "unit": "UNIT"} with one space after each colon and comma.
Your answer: {"value": 50, "unit": "psi"}
